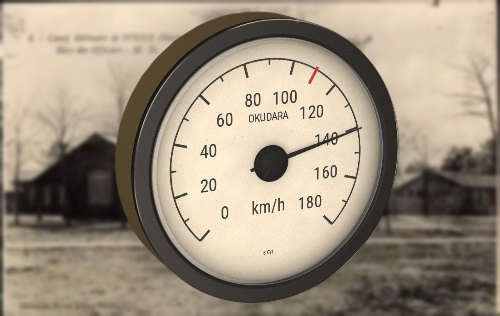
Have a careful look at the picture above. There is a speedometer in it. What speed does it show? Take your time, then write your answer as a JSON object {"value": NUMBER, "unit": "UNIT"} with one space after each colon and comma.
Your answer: {"value": 140, "unit": "km/h"}
